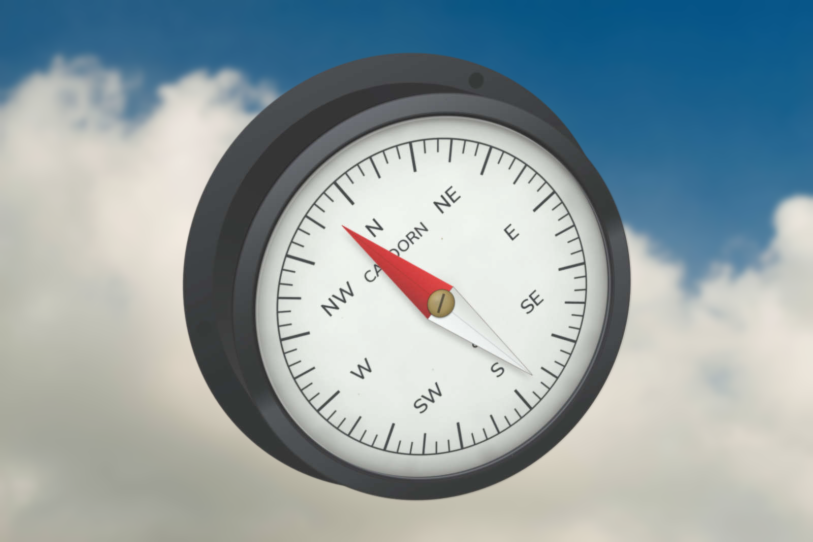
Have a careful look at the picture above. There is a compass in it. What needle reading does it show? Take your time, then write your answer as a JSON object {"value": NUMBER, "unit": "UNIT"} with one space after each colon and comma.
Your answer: {"value": 350, "unit": "°"}
